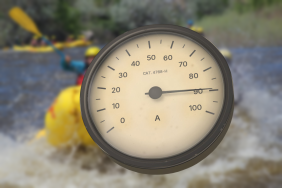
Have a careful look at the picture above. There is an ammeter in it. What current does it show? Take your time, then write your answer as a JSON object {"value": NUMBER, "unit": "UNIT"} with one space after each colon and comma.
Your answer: {"value": 90, "unit": "A"}
